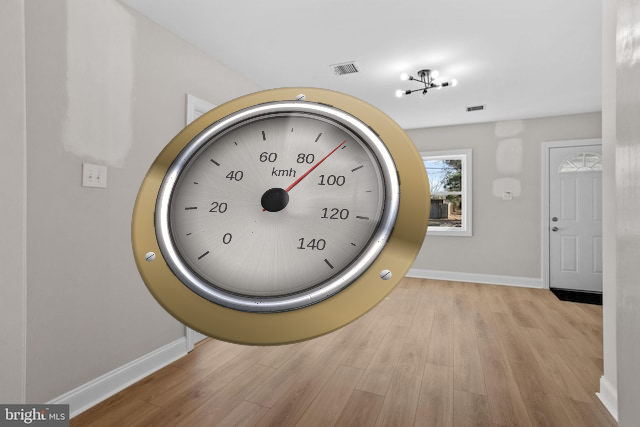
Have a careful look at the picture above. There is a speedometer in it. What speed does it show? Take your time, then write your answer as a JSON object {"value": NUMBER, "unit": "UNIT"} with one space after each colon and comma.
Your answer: {"value": 90, "unit": "km/h"}
